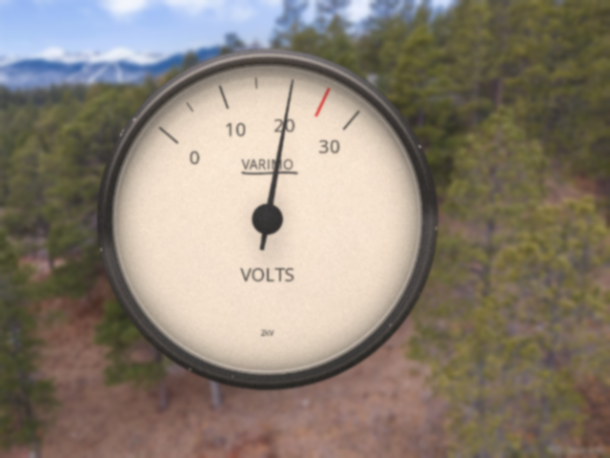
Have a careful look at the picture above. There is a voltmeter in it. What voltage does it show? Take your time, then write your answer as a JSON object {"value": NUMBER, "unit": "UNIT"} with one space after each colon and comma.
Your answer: {"value": 20, "unit": "V"}
